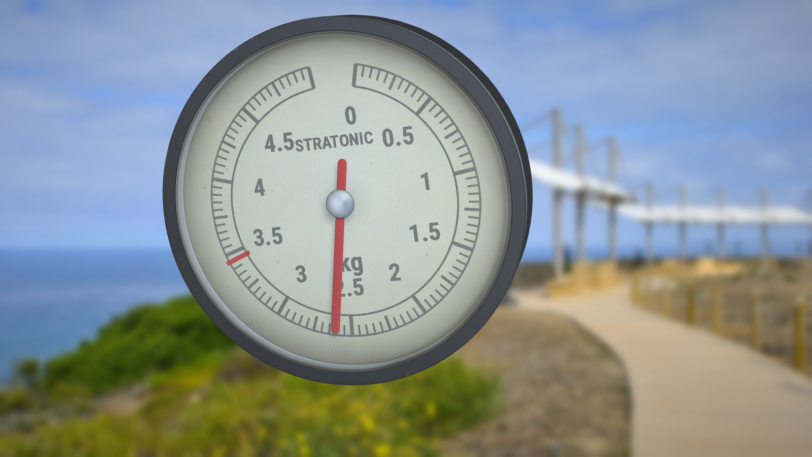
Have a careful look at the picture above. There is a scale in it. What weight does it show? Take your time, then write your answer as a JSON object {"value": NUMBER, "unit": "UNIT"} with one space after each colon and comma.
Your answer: {"value": 2.6, "unit": "kg"}
